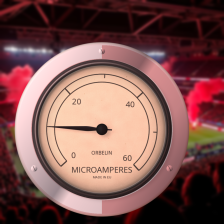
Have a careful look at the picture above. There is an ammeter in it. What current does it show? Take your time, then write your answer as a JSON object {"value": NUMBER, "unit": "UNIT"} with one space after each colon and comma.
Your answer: {"value": 10, "unit": "µA"}
